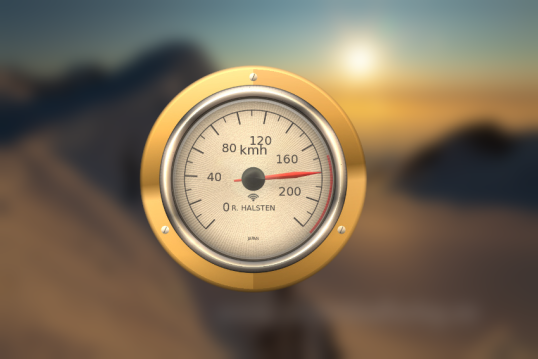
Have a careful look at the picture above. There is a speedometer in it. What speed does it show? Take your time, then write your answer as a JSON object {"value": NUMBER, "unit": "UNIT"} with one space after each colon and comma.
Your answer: {"value": 180, "unit": "km/h"}
